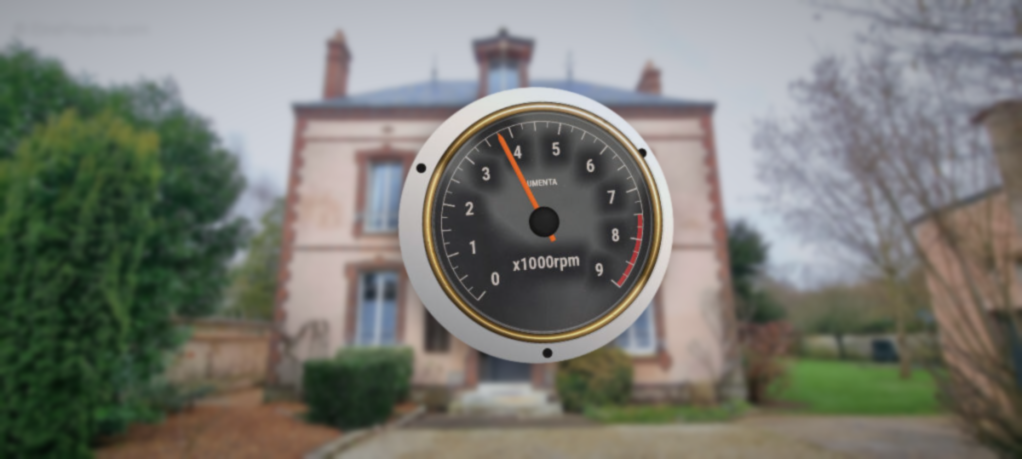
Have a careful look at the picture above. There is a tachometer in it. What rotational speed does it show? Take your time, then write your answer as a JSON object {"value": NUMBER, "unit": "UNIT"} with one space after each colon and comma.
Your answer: {"value": 3750, "unit": "rpm"}
